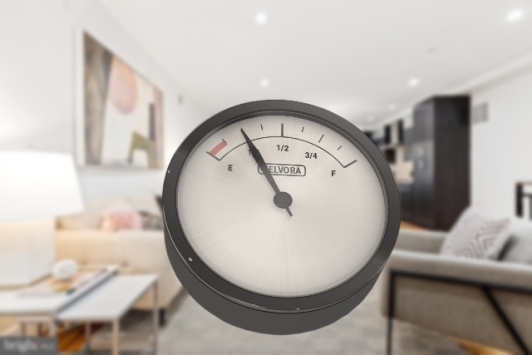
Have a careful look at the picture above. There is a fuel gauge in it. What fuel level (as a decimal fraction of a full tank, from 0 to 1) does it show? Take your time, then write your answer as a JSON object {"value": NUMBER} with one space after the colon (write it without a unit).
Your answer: {"value": 0.25}
